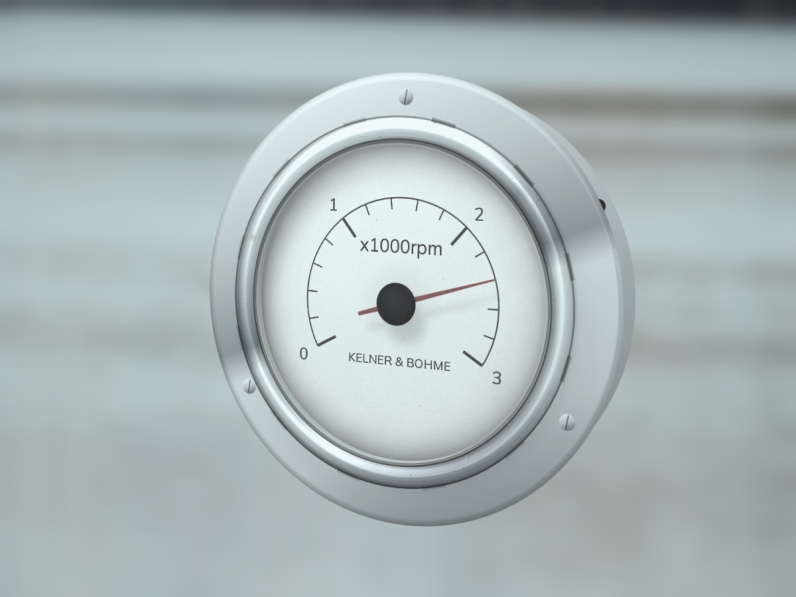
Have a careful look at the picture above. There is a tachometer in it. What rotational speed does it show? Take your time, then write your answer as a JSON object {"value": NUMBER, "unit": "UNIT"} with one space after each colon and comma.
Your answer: {"value": 2400, "unit": "rpm"}
